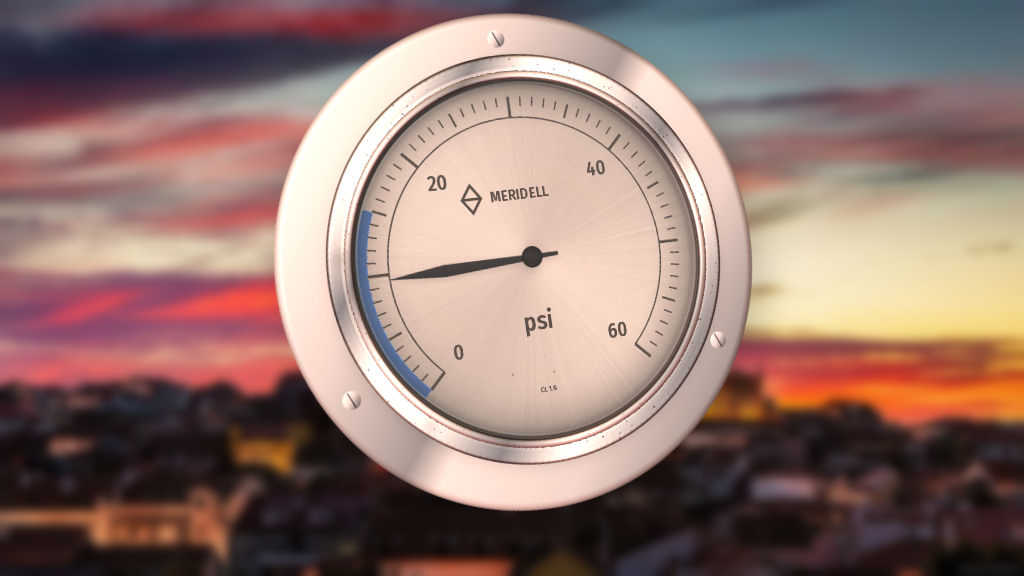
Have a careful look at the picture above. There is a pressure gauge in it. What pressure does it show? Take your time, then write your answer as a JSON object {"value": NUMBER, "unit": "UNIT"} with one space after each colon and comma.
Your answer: {"value": 9.5, "unit": "psi"}
